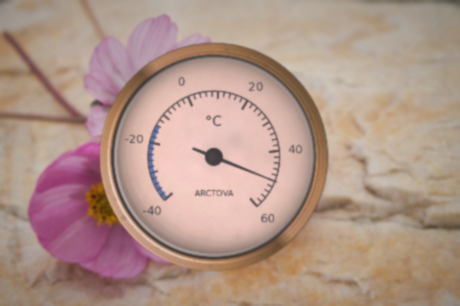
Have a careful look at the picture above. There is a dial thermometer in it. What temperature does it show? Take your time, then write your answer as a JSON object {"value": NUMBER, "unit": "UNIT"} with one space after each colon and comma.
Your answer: {"value": 50, "unit": "°C"}
